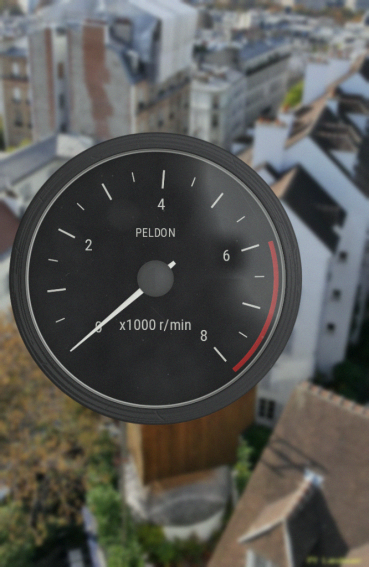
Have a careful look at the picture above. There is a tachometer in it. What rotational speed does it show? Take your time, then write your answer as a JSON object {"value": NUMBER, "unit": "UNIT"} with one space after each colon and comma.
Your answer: {"value": 0, "unit": "rpm"}
